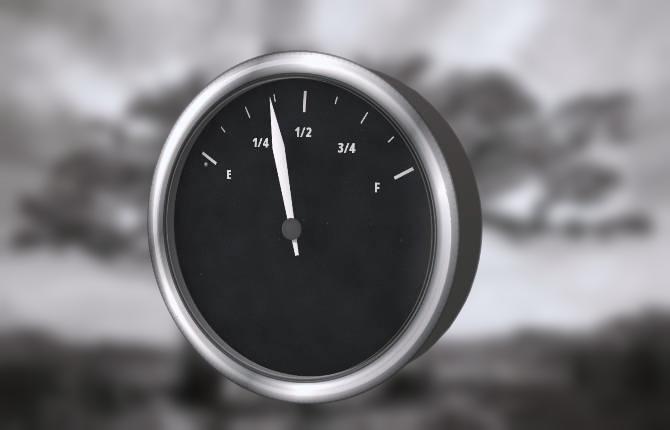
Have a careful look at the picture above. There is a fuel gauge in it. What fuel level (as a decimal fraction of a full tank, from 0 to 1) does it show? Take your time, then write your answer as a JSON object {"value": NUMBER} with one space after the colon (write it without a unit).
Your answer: {"value": 0.375}
